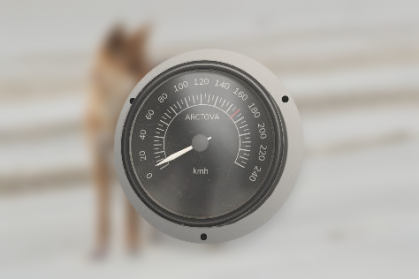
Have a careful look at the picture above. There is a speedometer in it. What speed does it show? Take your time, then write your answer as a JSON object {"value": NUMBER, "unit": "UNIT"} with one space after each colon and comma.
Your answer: {"value": 5, "unit": "km/h"}
